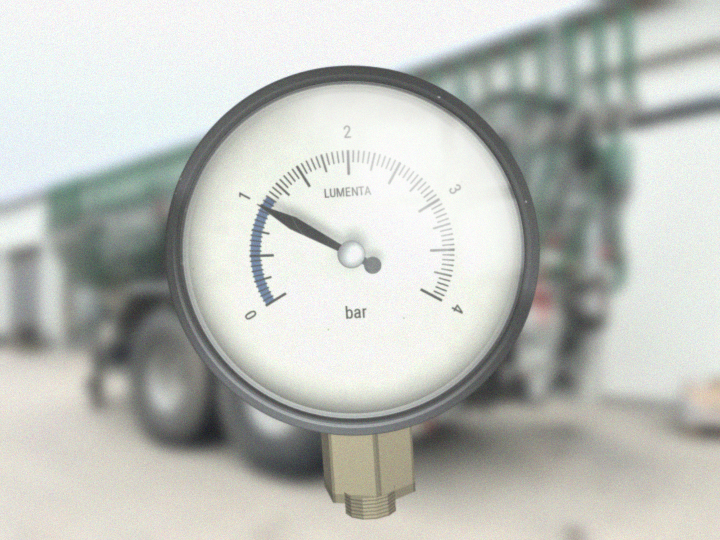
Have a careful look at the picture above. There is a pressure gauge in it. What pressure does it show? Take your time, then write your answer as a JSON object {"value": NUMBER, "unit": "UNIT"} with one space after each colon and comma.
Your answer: {"value": 1, "unit": "bar"}
